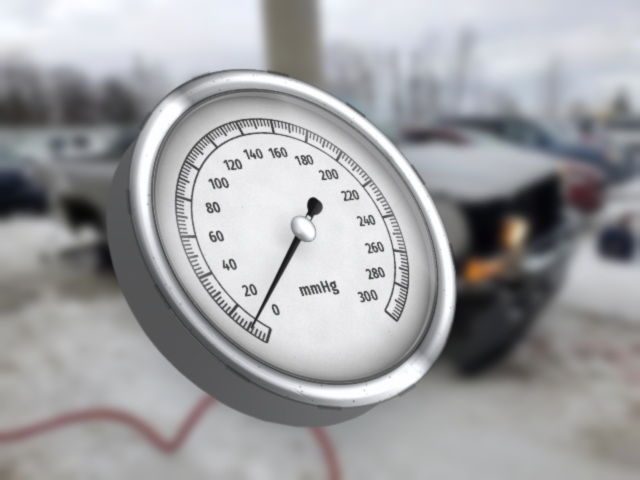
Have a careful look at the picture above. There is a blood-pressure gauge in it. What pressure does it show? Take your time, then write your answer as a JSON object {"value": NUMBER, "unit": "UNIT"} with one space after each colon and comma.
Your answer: {"value": 10, "unit": "mmHg"}
